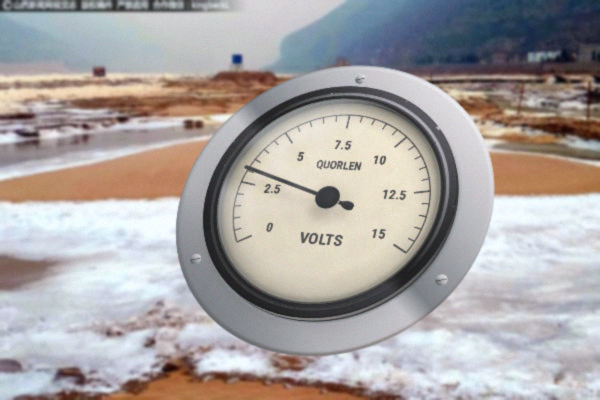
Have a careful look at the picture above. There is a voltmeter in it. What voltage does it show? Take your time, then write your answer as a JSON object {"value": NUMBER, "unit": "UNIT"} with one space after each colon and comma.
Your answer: {"value": 3, "unit": "V"}
